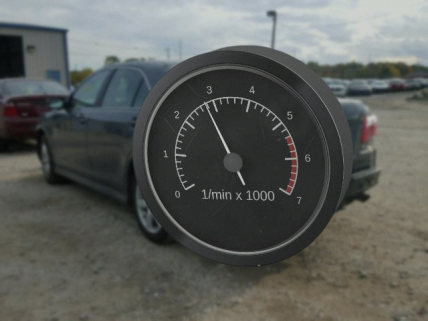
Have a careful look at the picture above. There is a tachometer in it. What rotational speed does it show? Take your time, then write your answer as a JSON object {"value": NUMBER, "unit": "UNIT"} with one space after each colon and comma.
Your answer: {"value": 2800, "unit": "rpm"}
